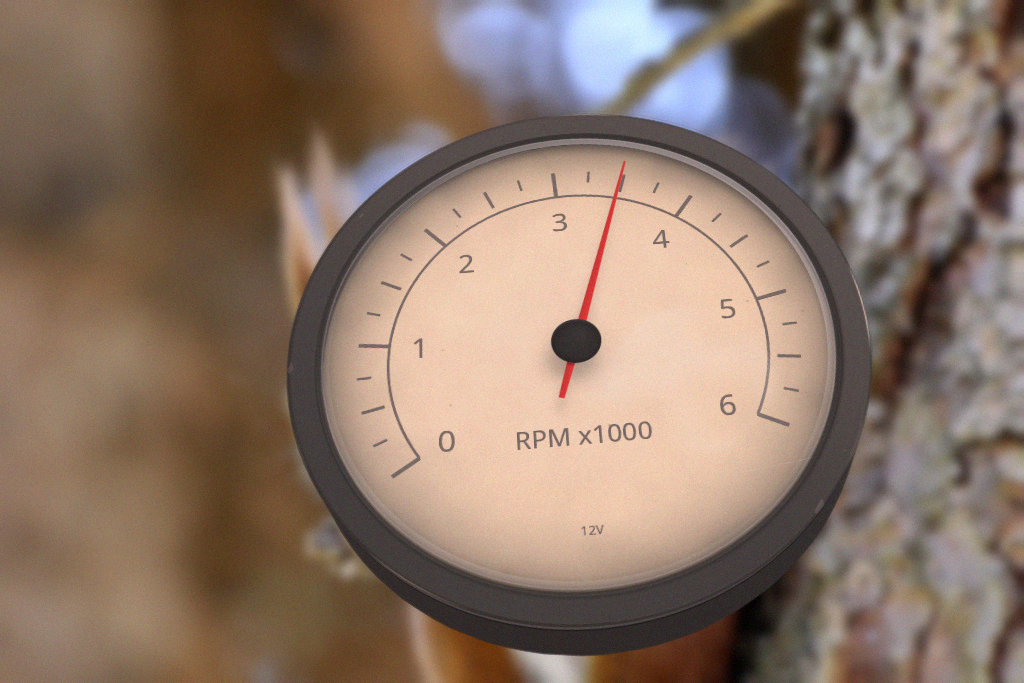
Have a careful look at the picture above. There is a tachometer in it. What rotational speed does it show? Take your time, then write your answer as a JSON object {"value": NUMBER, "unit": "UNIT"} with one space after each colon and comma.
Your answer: {"value": 3500, "unit": "rpm"}
